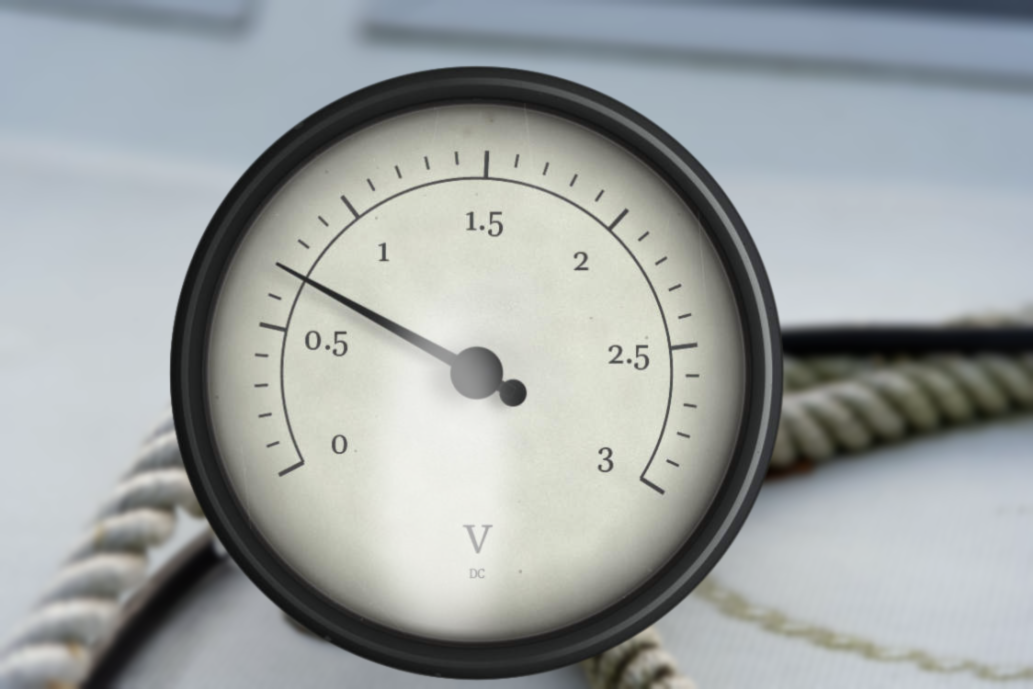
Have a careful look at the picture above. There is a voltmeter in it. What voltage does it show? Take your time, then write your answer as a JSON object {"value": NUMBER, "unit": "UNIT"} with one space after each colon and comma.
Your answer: {"value": 0.7, "unit": "V"}
